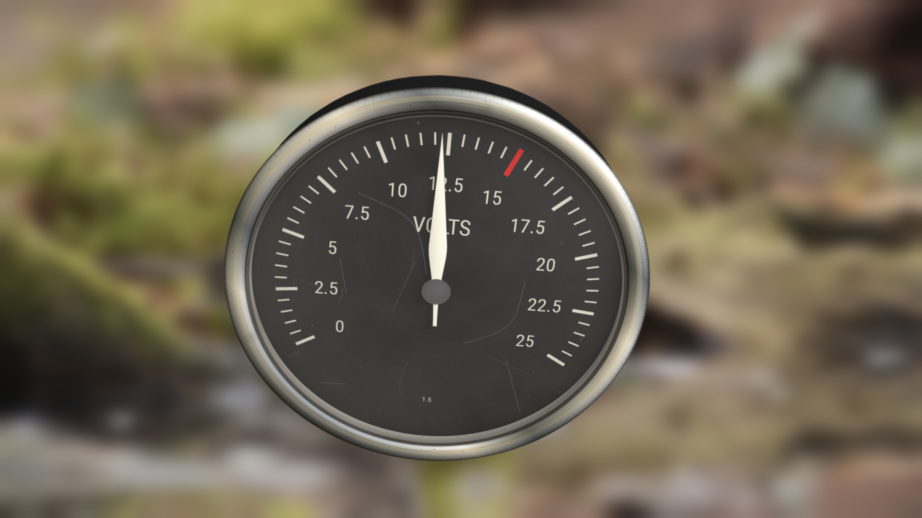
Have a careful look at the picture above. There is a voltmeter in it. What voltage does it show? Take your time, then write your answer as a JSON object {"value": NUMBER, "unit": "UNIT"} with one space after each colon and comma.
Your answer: {"value": 12.25, "unit": "V"}
